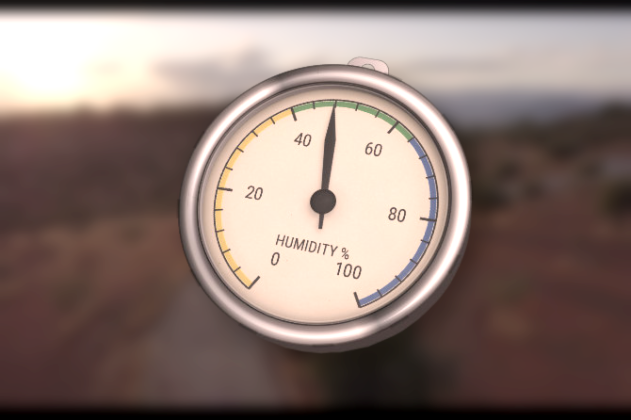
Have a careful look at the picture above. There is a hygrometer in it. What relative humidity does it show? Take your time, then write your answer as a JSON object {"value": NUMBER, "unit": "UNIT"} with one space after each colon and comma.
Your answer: {"value": 48, "unit": "%"}
